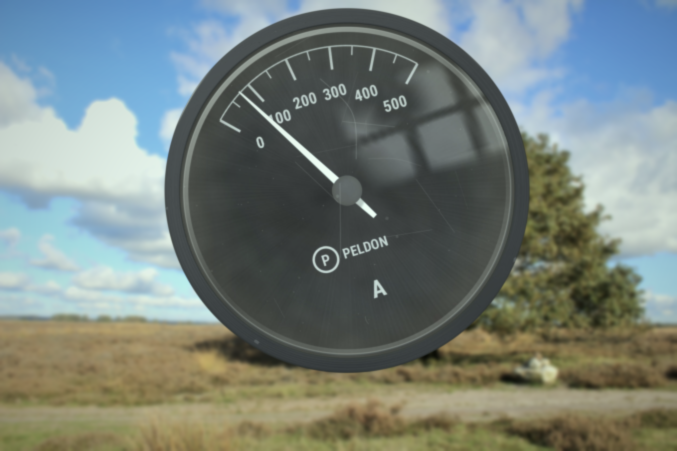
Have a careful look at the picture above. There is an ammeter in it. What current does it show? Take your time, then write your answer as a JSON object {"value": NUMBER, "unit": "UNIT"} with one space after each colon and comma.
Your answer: {"value": 75, "unit": "A"}
